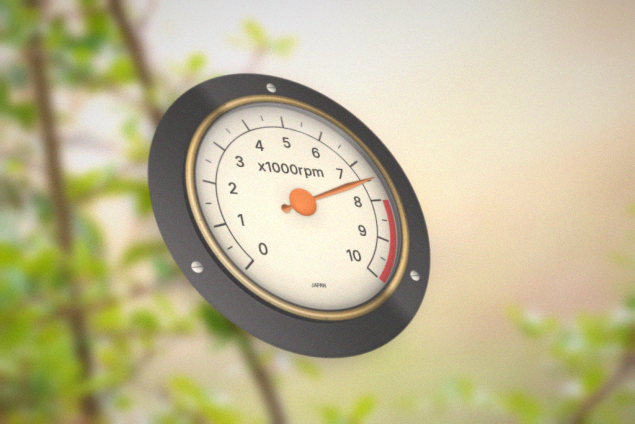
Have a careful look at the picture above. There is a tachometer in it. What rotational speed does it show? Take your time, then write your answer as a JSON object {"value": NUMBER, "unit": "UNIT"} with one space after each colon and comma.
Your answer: {"value": 7500, "unit": "rpm"}
